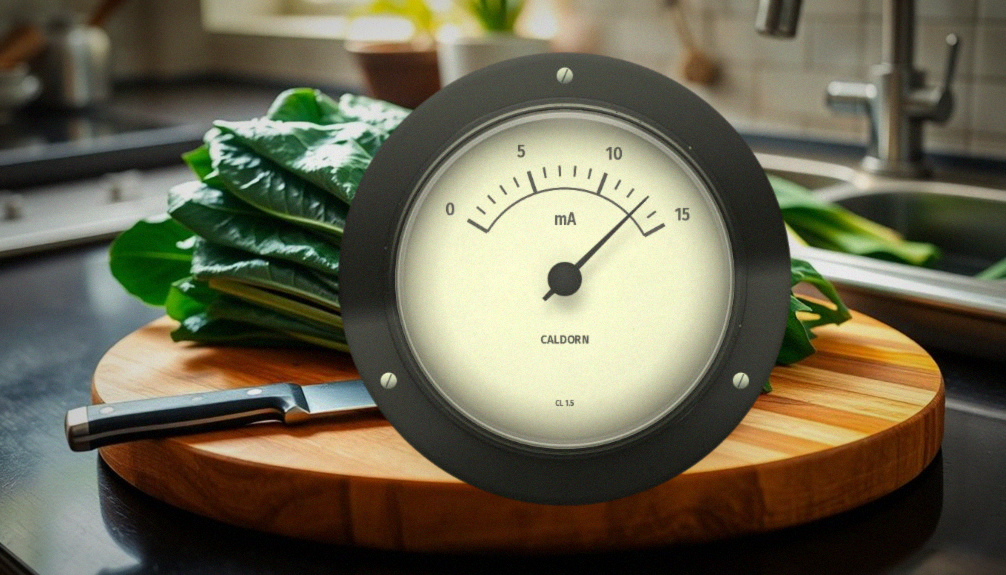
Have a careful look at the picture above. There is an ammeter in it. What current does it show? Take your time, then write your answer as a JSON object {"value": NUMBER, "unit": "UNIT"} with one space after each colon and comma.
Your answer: {"value": 13, "unit": "mA"}
